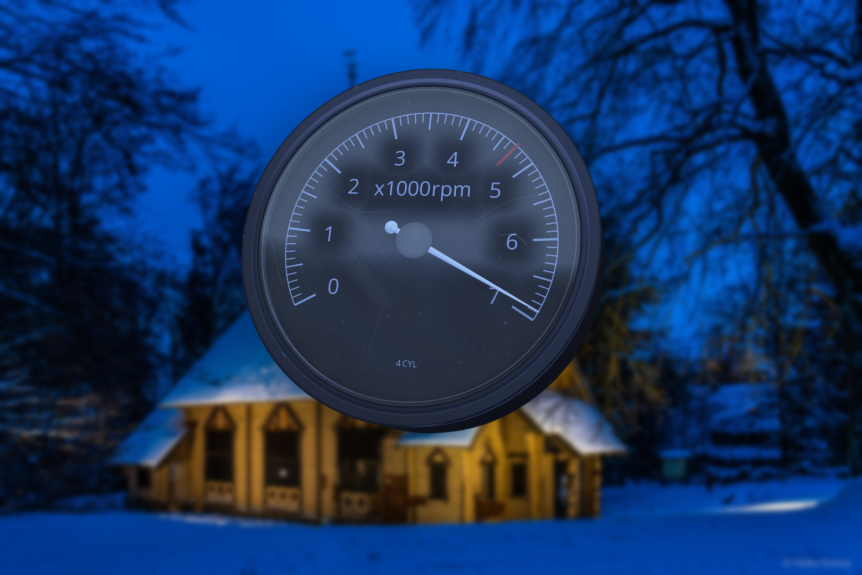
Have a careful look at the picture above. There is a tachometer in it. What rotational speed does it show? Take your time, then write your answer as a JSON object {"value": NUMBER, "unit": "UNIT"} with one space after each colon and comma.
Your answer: {"value": 6900, "unit": "rpm"}
